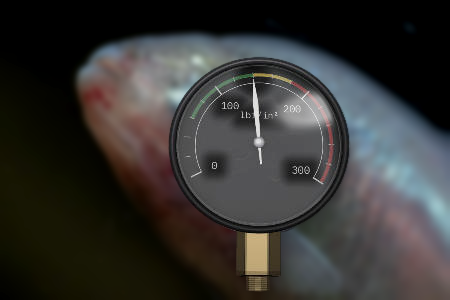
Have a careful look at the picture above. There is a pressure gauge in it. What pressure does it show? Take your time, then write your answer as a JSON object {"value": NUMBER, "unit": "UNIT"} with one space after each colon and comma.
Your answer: {"value": 140, "unit": "psi"}
